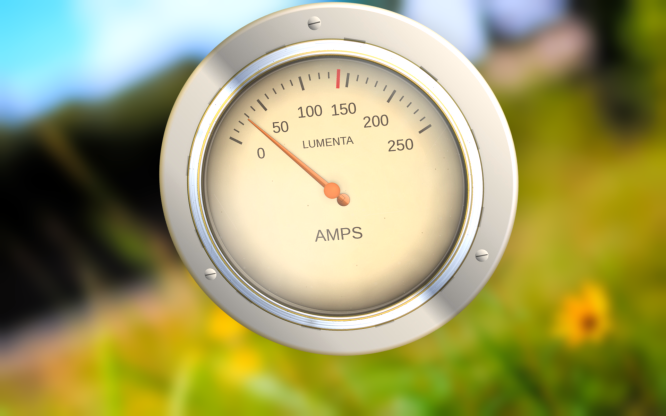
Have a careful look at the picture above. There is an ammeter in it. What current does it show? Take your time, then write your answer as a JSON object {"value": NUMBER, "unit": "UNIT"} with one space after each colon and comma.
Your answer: {"value": 30, "unit": "A"}
